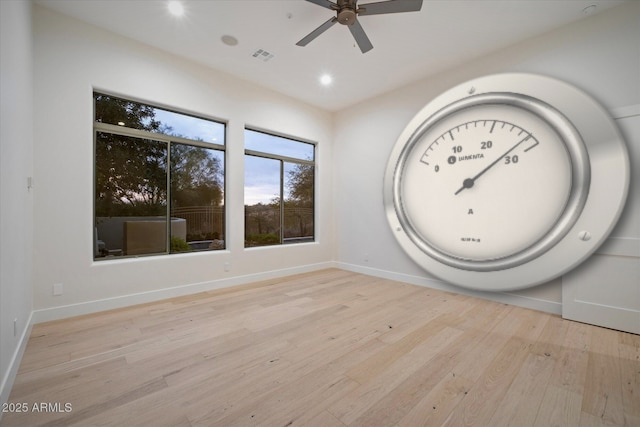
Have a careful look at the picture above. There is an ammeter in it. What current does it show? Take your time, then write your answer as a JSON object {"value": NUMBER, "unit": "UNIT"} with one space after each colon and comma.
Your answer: {"value": 28, "unit": "A"}
